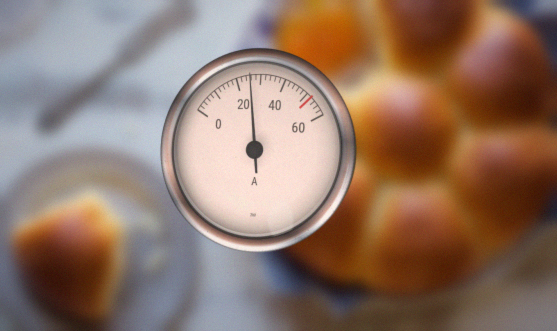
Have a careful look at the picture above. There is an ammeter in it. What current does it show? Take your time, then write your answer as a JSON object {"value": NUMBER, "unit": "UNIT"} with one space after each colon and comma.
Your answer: {"value": 26, "unit": "A"}
